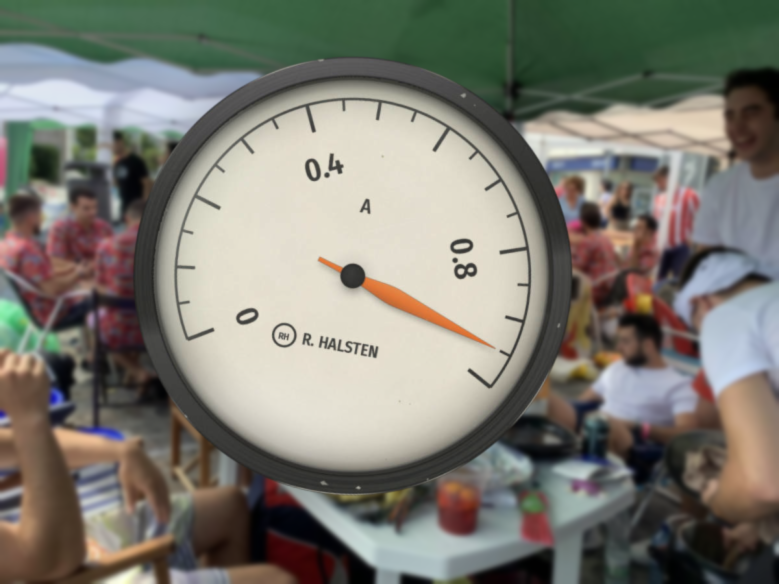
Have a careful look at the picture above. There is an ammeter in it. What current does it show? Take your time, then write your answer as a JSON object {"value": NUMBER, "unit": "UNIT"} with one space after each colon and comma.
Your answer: {"value": 0.95, "unit": "A"}
